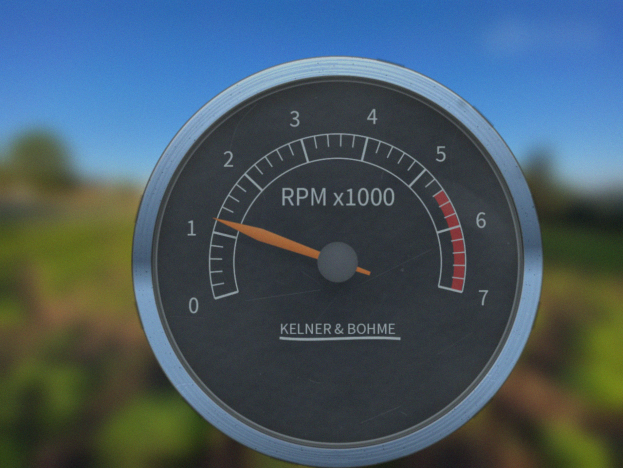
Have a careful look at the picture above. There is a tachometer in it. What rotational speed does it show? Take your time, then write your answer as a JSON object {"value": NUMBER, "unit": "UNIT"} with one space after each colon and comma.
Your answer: {"value": 1200, "unit": "rpm"}
